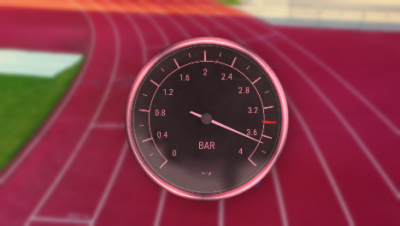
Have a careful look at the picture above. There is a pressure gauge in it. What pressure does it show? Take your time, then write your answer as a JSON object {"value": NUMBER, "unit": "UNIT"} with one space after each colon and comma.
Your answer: {"value": 3.7, "unit": "bar"}
